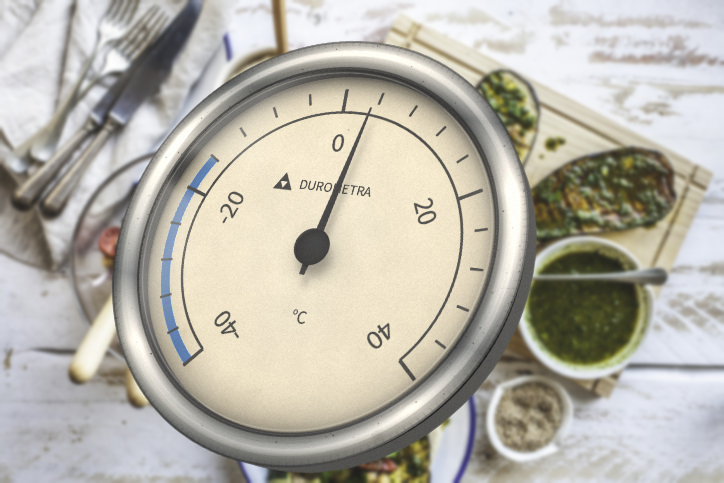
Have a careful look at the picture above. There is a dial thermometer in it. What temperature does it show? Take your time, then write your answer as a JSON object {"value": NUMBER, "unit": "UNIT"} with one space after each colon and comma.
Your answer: {"value": 4, "unit": "°C"}
